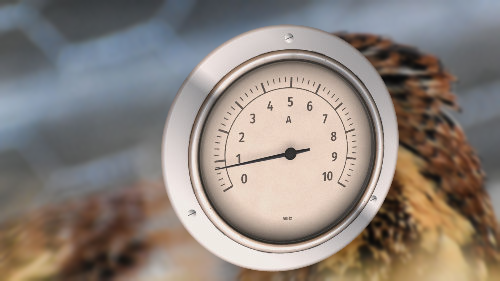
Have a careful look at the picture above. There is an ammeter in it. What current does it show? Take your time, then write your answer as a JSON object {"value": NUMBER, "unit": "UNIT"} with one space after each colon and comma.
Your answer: {"value": 0.8, "unit": "A"}
